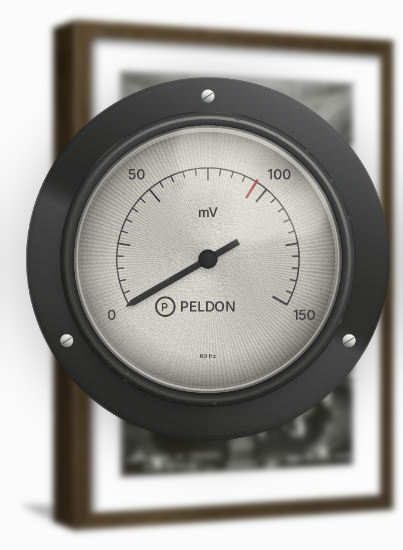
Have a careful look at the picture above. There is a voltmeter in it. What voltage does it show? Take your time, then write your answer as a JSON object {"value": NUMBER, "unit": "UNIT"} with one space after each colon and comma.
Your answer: {"value": 0, "unit": "mV"}
